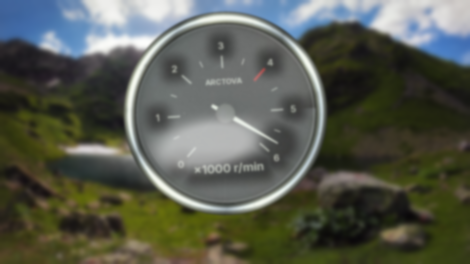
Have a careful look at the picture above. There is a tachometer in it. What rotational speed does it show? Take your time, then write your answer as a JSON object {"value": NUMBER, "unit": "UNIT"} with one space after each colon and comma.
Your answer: {"value": 5750, "unit": "rpm"}
